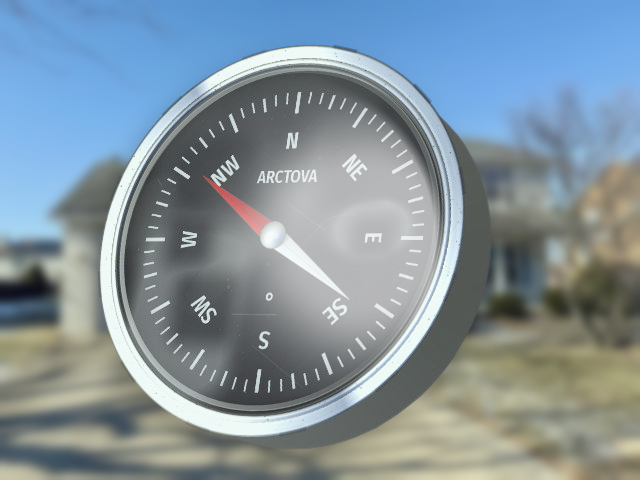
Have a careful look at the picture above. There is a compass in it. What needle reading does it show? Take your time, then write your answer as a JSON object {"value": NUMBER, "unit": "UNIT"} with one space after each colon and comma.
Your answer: {"value": 305, "unit": "°"}
